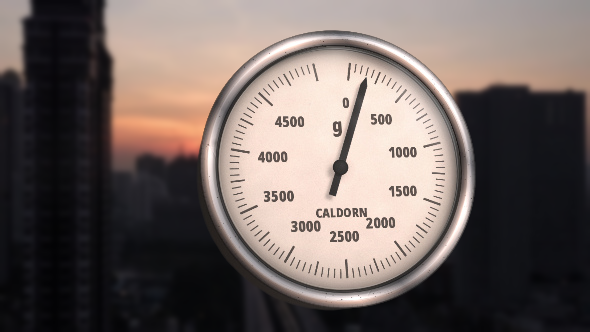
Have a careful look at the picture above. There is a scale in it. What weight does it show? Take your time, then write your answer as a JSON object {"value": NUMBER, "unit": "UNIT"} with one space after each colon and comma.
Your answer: {"value": 150, "unit": "g"}
